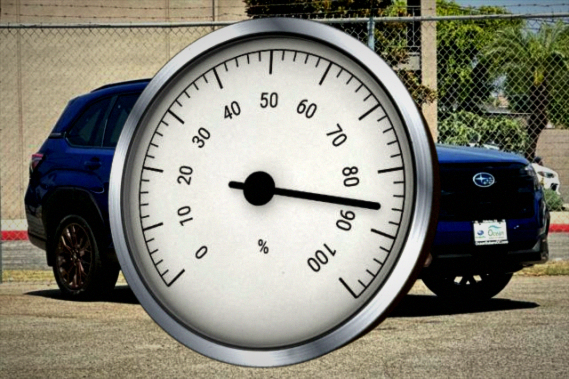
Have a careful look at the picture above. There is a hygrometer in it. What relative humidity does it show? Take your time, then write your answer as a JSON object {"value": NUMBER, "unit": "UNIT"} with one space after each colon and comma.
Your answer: {"value": 86, "unit": "%"}
